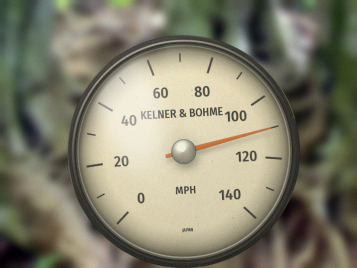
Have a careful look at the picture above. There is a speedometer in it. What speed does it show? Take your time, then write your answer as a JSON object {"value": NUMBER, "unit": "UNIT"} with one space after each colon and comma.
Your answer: {"value": 110, "unit": "mph"}
